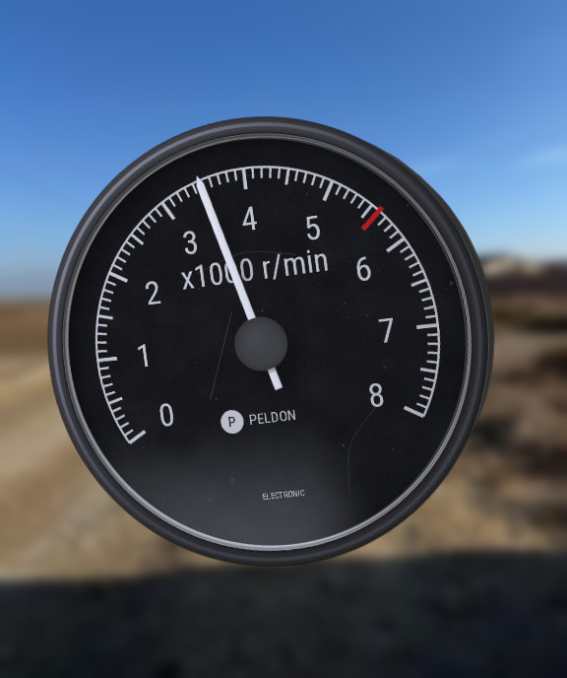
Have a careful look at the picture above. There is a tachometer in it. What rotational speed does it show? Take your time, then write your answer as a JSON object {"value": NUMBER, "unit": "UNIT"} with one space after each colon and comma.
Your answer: {"value": 3500, "unit": "rpm"}
